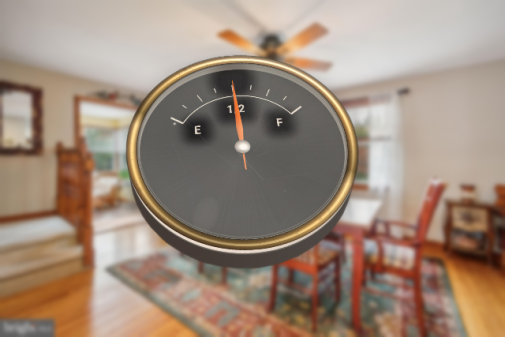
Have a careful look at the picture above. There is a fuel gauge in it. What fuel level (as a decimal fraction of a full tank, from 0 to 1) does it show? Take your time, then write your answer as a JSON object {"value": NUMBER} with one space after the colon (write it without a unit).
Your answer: {"value": 0.5}
